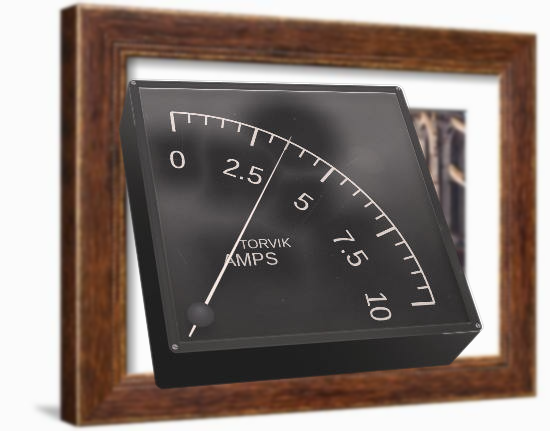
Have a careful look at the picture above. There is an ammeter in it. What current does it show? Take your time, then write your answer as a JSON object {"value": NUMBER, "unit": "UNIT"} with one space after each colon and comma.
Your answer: {"value": 3.5, "unit": "A"}
